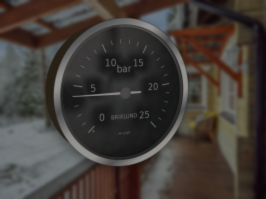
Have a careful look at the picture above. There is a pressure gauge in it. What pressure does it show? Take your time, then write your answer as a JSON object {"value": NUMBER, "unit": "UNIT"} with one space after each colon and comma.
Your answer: {"value": 4, "unit": "bar"}
